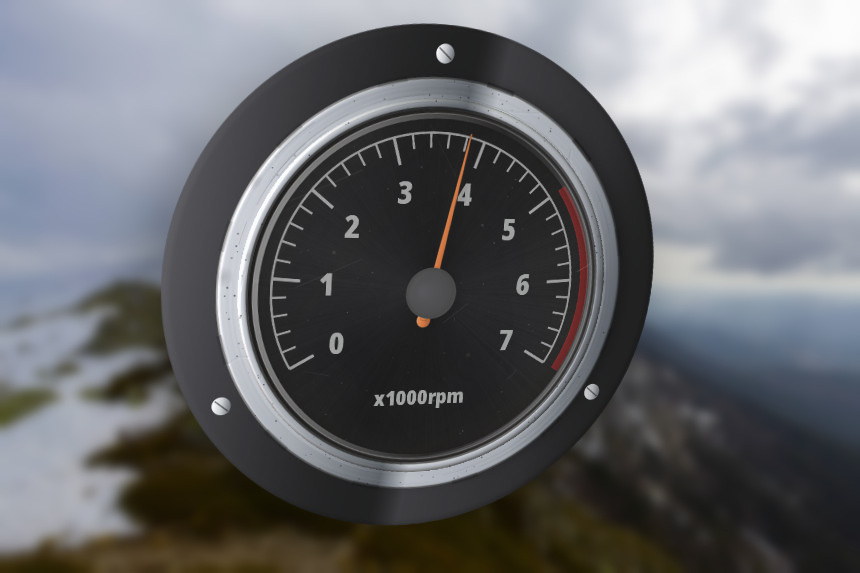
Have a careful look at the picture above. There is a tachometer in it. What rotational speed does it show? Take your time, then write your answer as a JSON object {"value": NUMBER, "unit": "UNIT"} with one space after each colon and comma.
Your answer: {"value": 3800, "unit": "rpm"}
